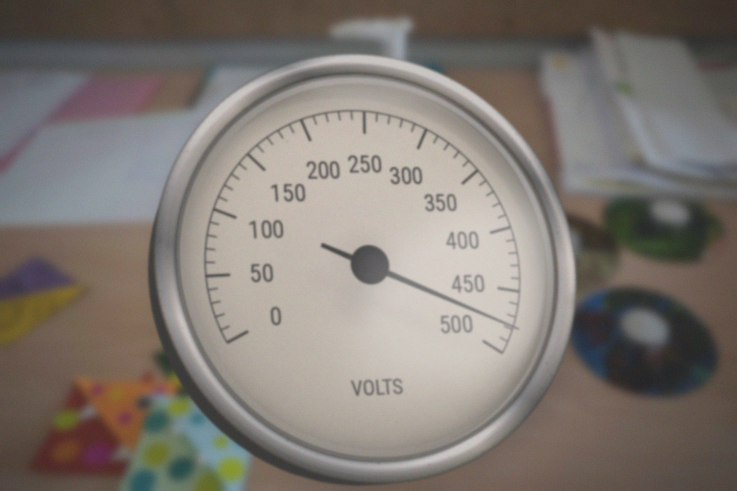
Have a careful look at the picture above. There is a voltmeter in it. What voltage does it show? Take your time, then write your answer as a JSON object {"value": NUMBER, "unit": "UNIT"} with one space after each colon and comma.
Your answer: {"value": 480, "unit": "V"}
